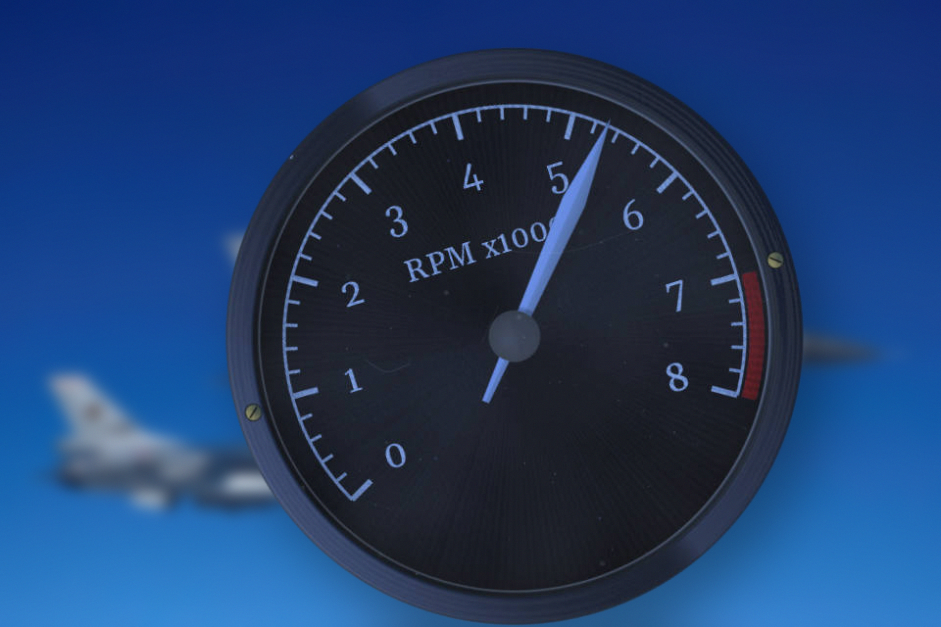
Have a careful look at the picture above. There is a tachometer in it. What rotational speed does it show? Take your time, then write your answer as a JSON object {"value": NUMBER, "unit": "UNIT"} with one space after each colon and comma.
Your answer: {"value": 5300, "unit": "rpm"}
